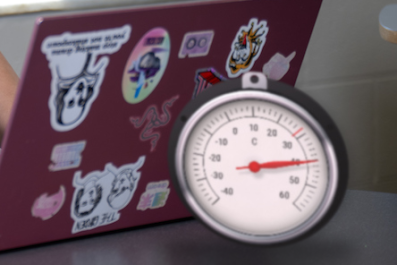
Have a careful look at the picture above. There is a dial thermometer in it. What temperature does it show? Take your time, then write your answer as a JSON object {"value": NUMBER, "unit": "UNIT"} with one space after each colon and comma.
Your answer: {"value": 40, "unit": "°C"}
